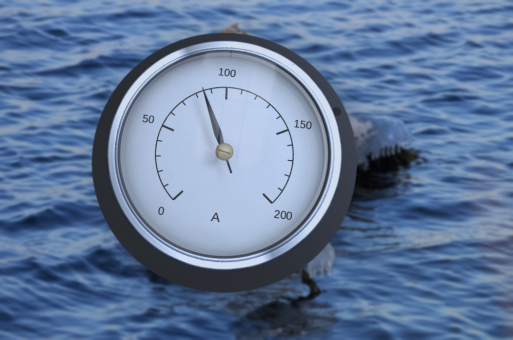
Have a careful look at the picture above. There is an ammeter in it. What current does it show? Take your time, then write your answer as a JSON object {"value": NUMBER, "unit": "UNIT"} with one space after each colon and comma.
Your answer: {"value": 85, "unit": "A"}
